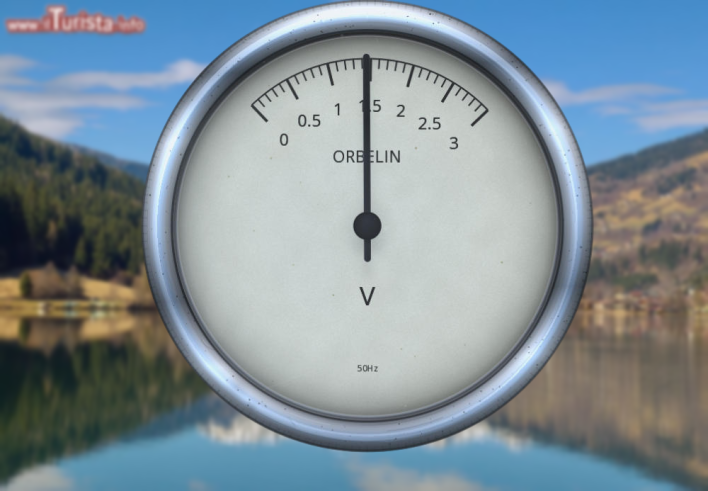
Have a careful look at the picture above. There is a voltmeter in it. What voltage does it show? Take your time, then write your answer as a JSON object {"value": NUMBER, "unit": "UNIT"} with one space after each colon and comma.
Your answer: {"value": 1.45, "unit": "V"}
